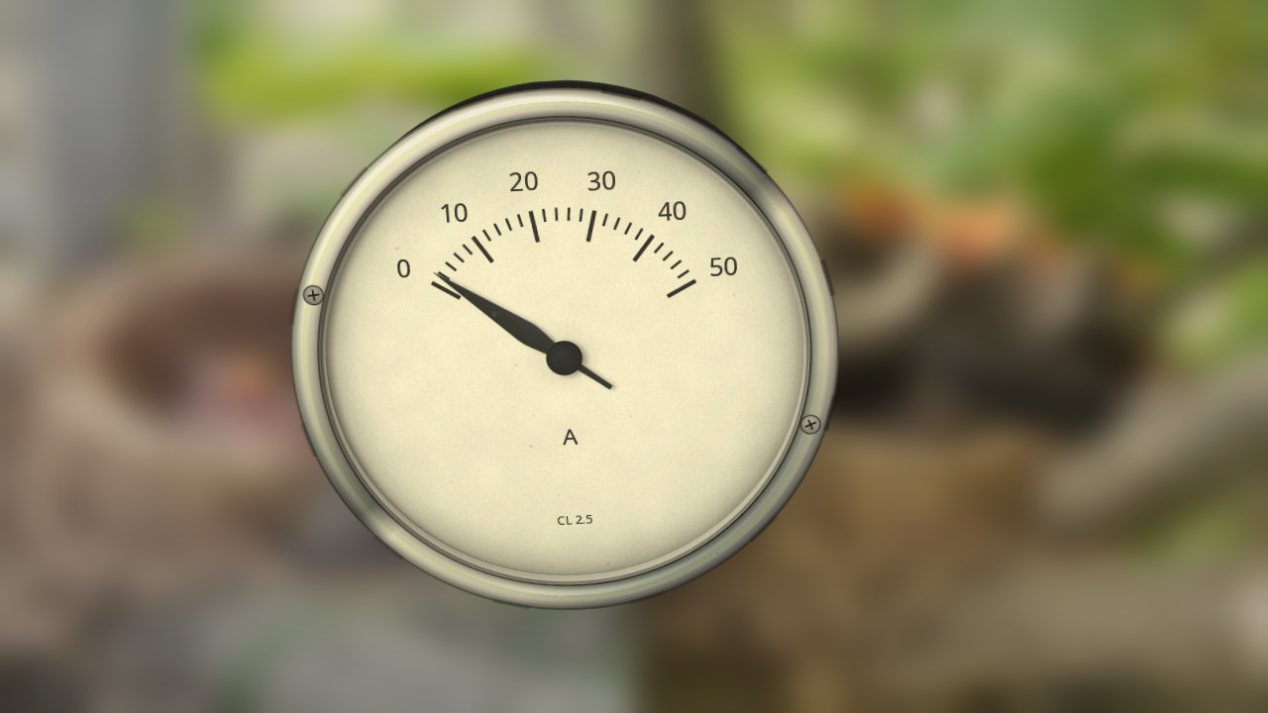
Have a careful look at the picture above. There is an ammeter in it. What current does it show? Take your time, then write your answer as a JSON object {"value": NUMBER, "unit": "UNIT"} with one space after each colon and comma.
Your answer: {"value": 2, "unit": "A"}
